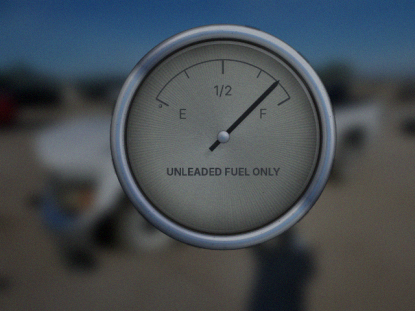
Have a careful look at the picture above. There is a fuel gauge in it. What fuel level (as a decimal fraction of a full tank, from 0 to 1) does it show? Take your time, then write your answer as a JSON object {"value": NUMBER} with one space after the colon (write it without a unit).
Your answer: {"value": 0.875}
